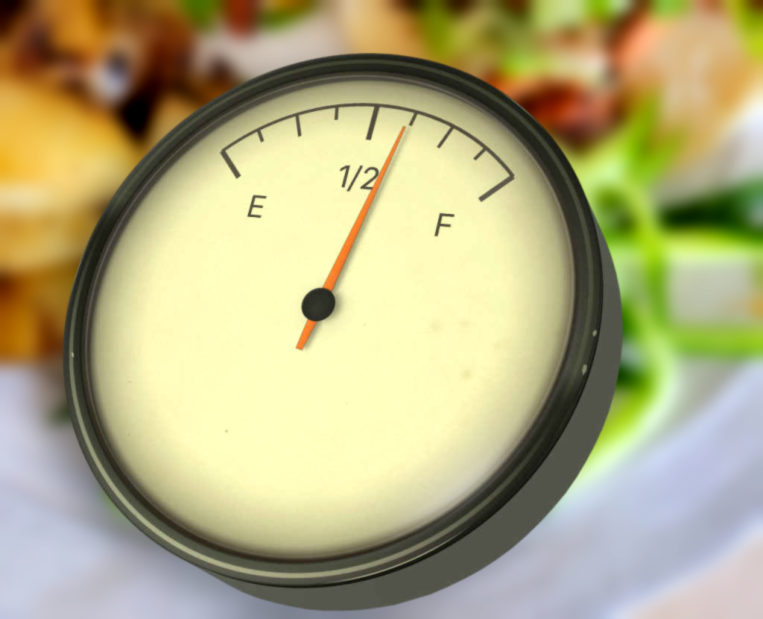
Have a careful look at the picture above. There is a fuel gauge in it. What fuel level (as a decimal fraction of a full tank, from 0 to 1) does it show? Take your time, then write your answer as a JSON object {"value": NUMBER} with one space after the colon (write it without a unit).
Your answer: {"value": 0.625}
